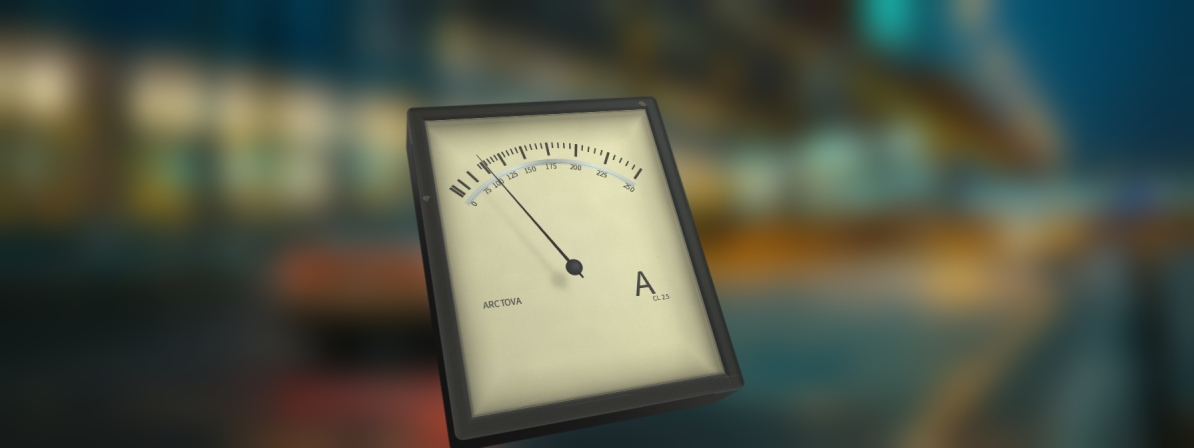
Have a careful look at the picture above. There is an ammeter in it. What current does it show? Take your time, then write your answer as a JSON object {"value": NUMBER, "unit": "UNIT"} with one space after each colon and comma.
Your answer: {"value": 100, "unit": "A"}
